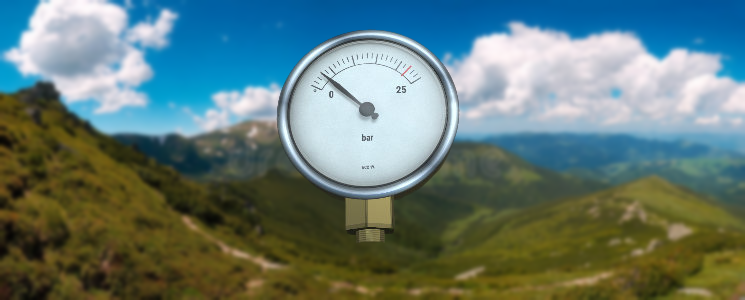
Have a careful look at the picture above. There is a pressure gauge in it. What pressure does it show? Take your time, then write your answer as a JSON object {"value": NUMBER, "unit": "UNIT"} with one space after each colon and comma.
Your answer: {"value": 3, "unit": "bar"}
